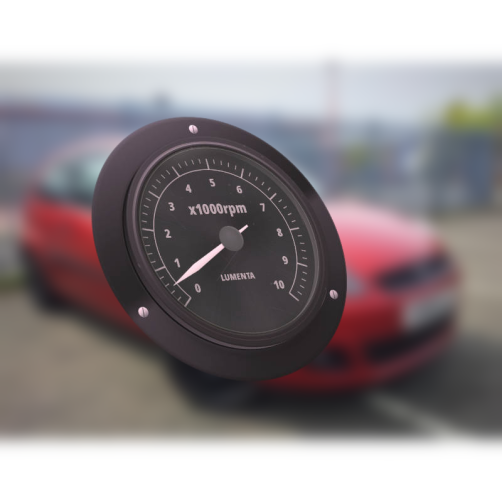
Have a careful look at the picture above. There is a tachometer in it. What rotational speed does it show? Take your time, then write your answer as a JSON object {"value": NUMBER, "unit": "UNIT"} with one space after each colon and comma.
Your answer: {"value": 500, "unit": "rpm"}
